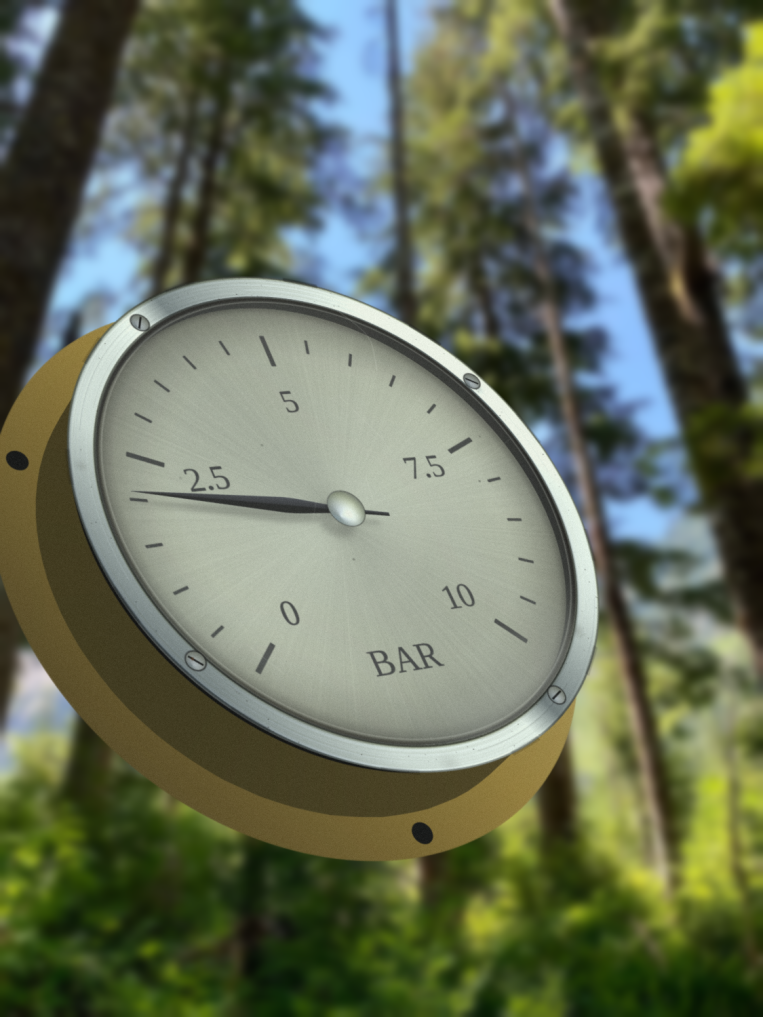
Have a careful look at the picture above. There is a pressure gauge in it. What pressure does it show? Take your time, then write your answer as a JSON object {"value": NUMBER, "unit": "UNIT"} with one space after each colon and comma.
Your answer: {"value": 2, "unit": "bar"}
